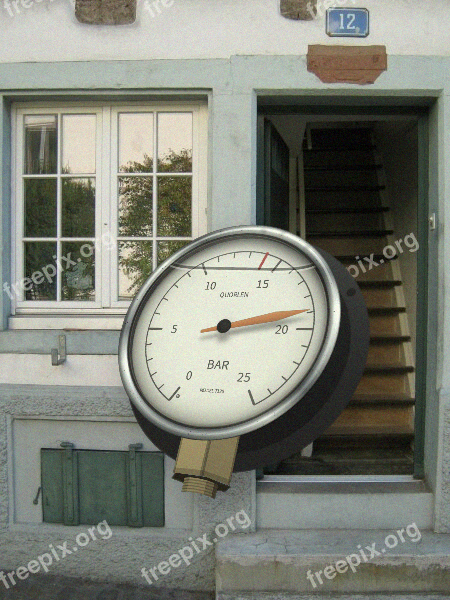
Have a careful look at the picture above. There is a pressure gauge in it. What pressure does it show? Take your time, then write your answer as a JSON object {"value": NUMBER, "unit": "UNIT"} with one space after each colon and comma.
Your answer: {"value": 19, "unit": "bar"}
